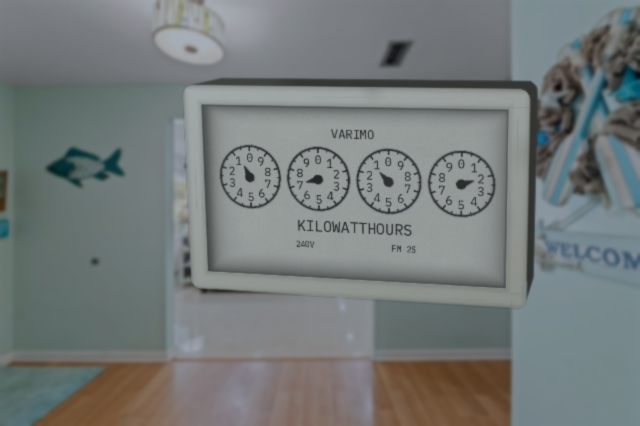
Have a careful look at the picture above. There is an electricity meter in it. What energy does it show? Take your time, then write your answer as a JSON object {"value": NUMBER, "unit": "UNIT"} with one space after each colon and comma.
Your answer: {"value": 712, "unit": "kWh"}
